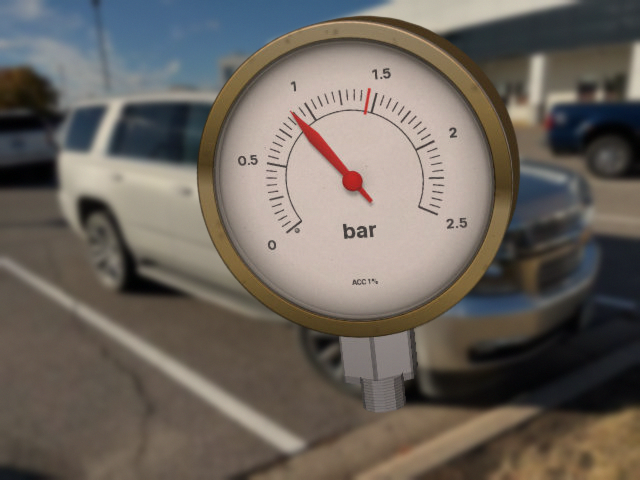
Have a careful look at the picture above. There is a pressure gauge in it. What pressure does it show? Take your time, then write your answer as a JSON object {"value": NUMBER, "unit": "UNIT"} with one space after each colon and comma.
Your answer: {"value": 0.9, "unit": "bar"}
